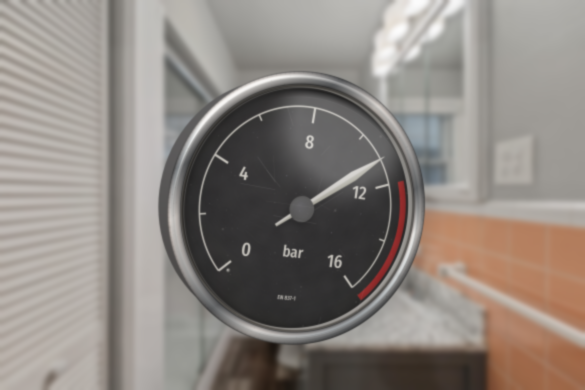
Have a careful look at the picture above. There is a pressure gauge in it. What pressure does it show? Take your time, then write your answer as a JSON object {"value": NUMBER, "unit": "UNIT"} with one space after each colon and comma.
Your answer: {"value": 11, "unit": "bar"}
